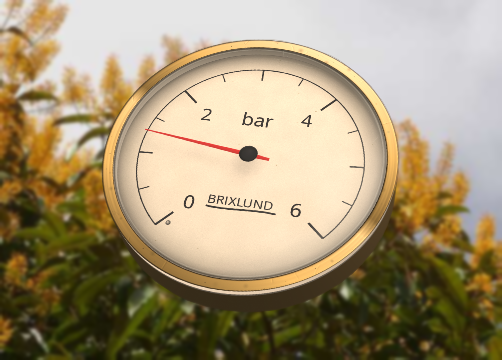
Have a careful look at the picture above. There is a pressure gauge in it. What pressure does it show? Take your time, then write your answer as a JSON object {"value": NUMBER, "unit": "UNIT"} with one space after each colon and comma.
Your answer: {"value": 1.25, "unit": "bar"}
